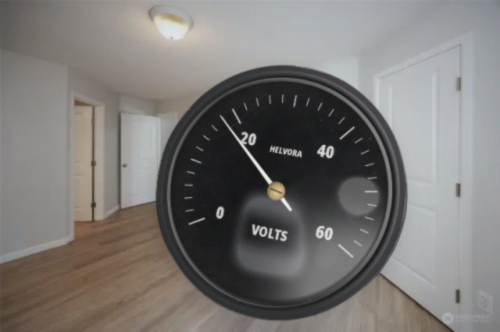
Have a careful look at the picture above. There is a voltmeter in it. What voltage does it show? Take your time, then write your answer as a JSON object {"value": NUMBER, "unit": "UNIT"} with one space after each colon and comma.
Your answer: {"value": 18, "unit": "V"}
